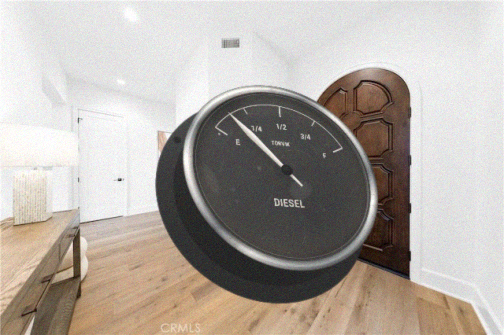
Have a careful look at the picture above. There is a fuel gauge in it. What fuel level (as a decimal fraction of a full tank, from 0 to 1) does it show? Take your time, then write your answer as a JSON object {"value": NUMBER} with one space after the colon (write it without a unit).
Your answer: {"value": 0.125}
